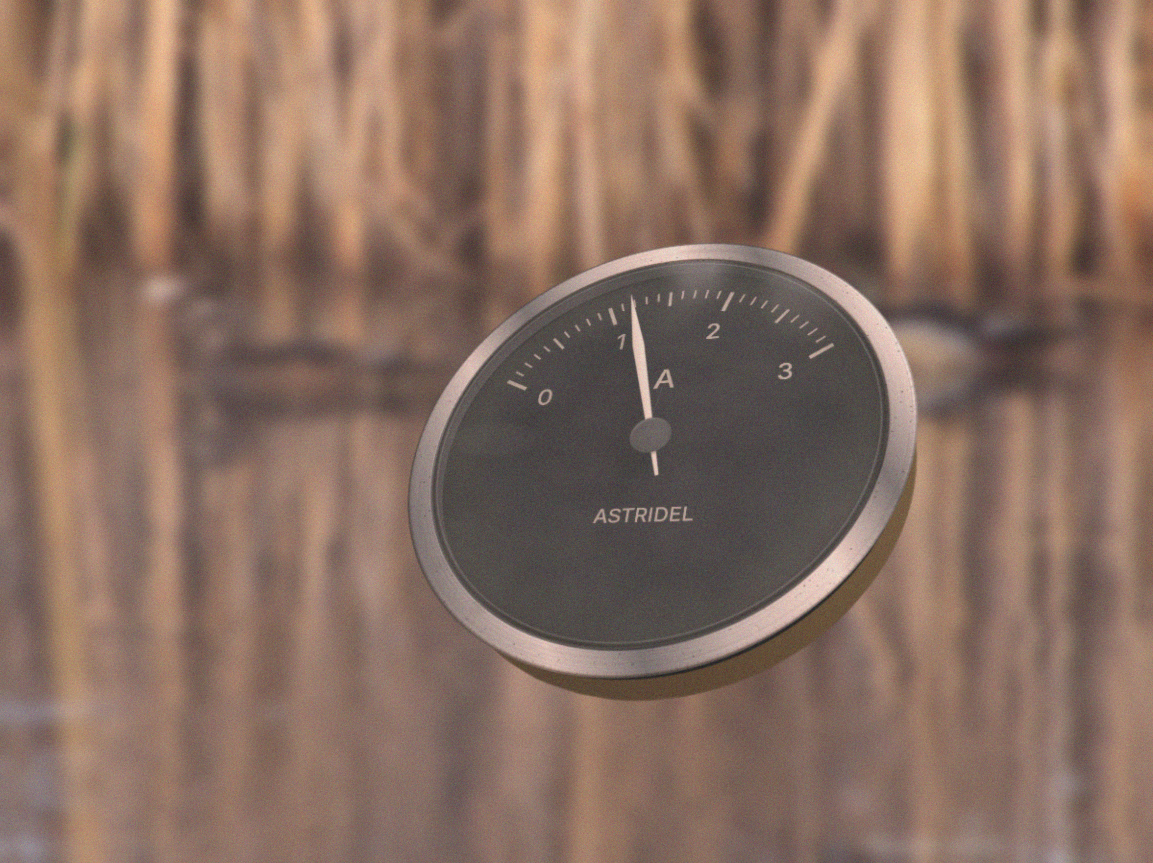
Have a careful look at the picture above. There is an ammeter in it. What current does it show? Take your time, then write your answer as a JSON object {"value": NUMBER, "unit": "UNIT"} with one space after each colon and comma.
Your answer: {"value": 1.2, "unit": "A"}
